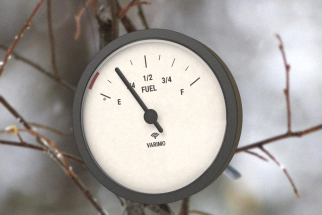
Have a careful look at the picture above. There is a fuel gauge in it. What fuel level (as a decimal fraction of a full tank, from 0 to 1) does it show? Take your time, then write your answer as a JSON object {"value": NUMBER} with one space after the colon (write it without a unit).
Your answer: {"value": 0.25}
